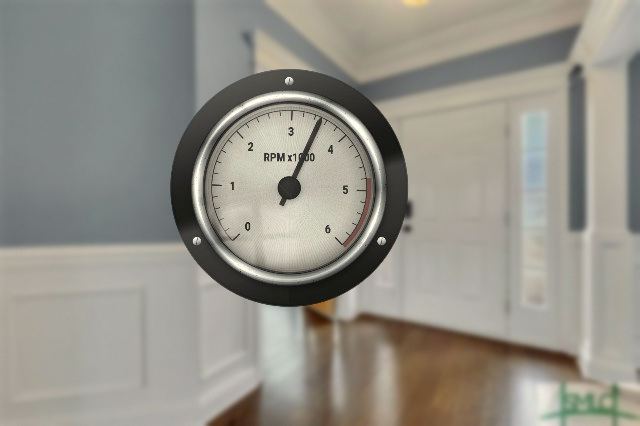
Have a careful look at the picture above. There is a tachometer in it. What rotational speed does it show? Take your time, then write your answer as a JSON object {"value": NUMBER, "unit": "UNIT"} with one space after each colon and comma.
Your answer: {"value": 3500, "unit": "rpm"}
